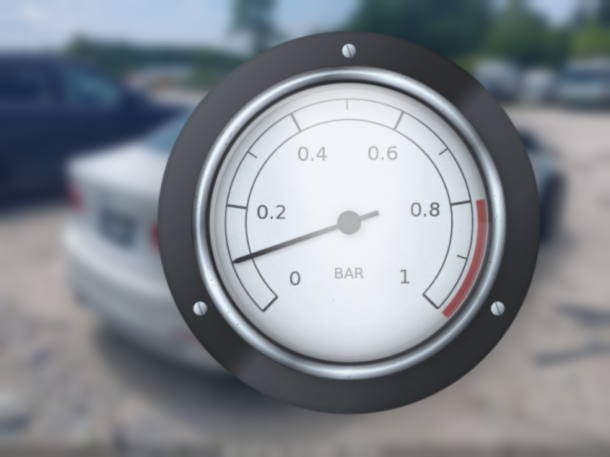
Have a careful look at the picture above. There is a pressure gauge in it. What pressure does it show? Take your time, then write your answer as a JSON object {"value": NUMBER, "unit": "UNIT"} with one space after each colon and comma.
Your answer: {"value": 0.1, "unit": "bar"}
